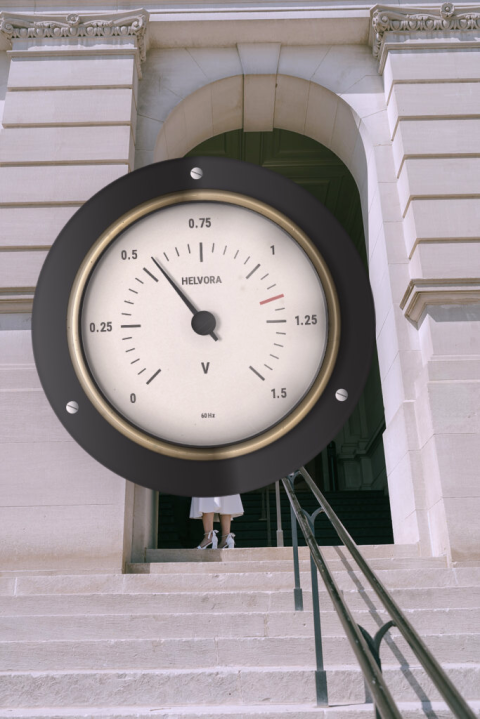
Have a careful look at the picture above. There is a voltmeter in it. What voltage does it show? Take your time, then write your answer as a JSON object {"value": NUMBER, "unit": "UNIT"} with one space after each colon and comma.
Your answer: {"value": 0.55, "unit": "V"}
